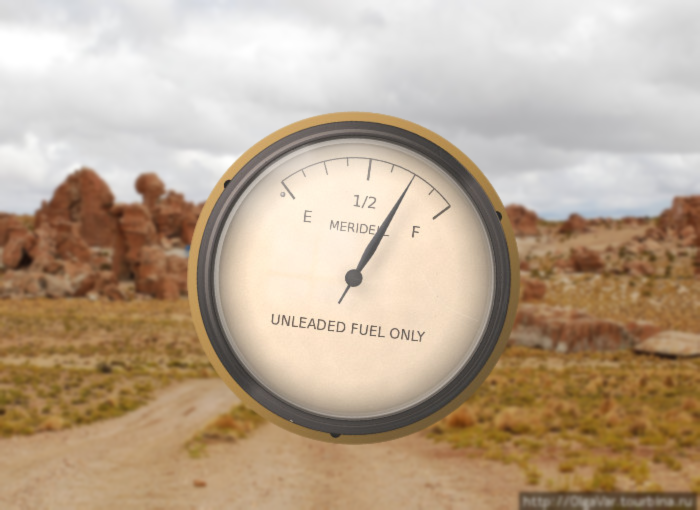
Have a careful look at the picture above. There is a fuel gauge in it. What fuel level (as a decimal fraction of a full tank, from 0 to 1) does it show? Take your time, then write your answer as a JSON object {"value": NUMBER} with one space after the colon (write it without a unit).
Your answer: {"value": 0.75}
